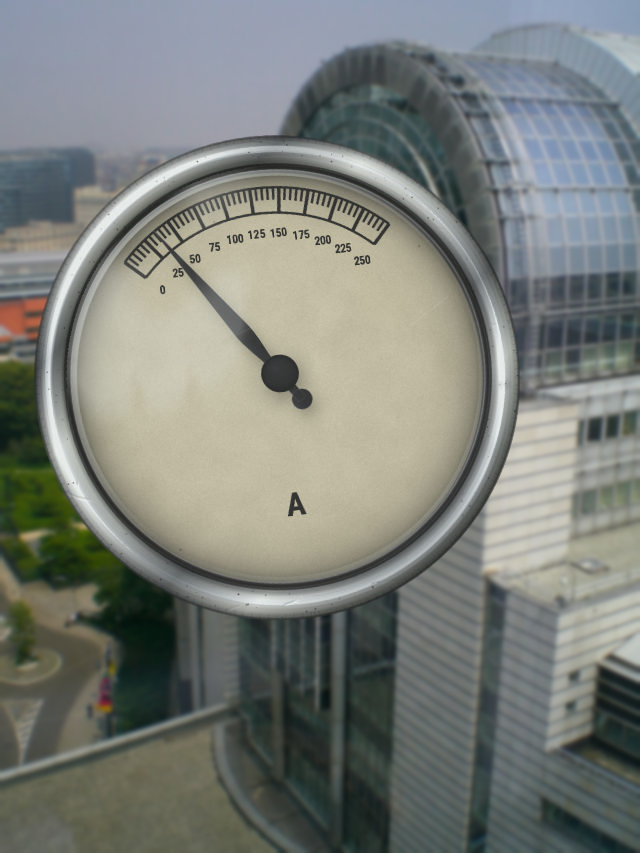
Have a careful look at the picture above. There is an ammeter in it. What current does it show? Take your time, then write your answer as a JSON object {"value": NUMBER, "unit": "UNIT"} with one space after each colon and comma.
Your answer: {"value": 35, "unit": "A"}
